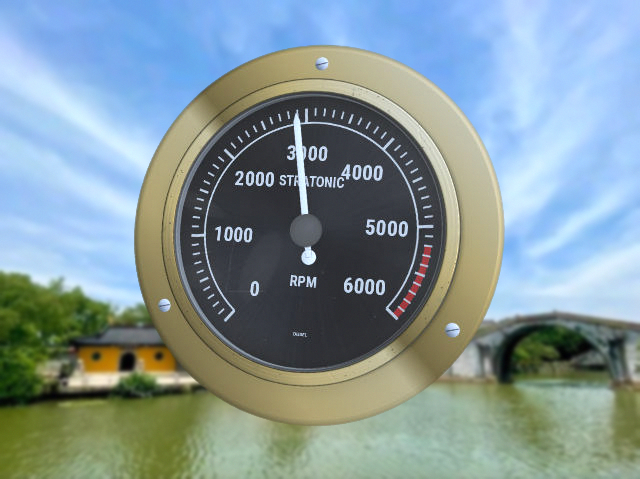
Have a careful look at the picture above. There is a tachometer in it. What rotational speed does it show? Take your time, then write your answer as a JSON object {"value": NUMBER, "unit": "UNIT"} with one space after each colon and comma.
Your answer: {"value": 2900, "unit": "rpm"}
